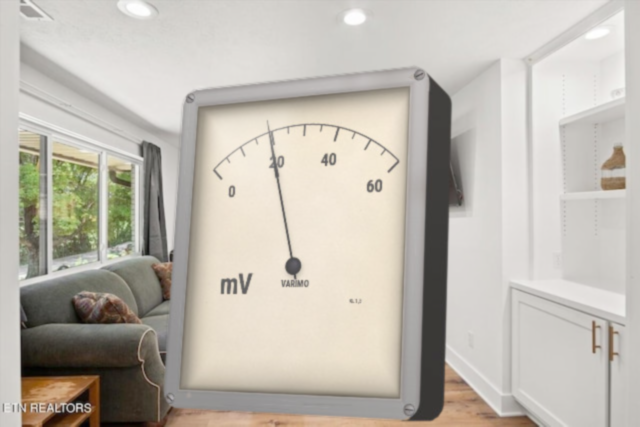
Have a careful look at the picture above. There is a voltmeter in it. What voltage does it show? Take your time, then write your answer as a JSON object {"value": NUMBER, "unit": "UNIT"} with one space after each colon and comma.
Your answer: {"value": 20, "unit": "mV"}
